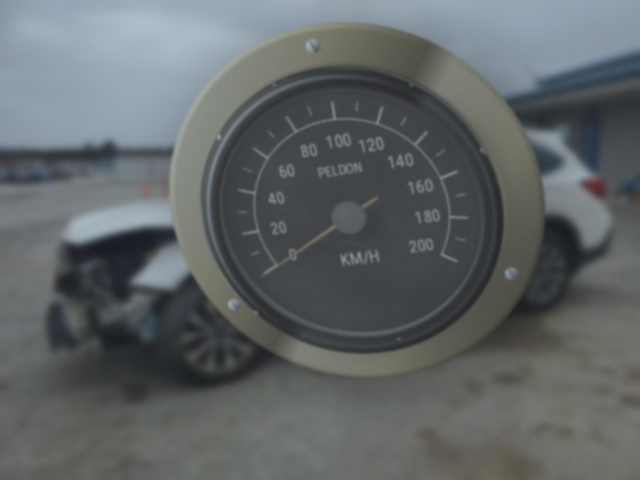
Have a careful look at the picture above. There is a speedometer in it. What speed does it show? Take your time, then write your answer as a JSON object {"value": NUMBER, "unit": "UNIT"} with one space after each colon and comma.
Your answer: {"value": 0, "unit": "km/h"}
